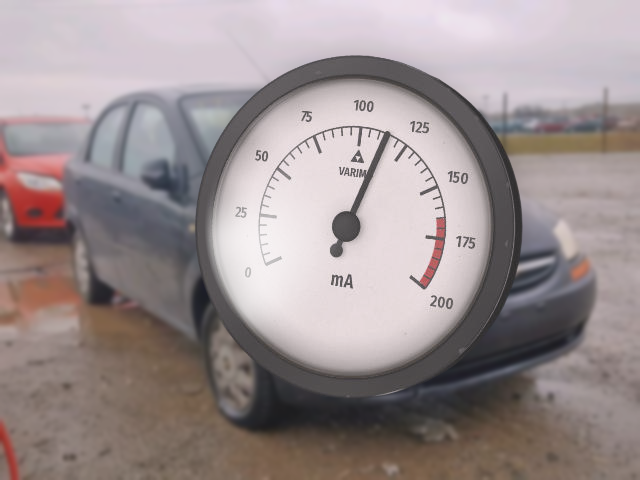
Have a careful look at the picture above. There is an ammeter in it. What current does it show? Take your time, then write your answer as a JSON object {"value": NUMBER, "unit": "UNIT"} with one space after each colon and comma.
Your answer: {"value": 115, "unit": "mA"}
